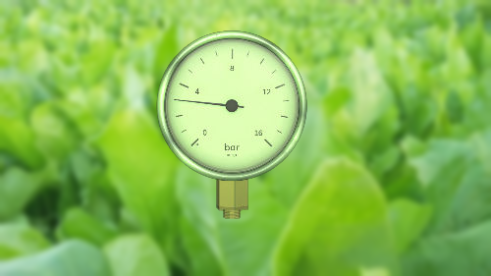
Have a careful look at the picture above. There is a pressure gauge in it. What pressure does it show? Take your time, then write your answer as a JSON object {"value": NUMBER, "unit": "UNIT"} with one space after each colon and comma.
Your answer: {"value": 3, "unit": "bar"}
